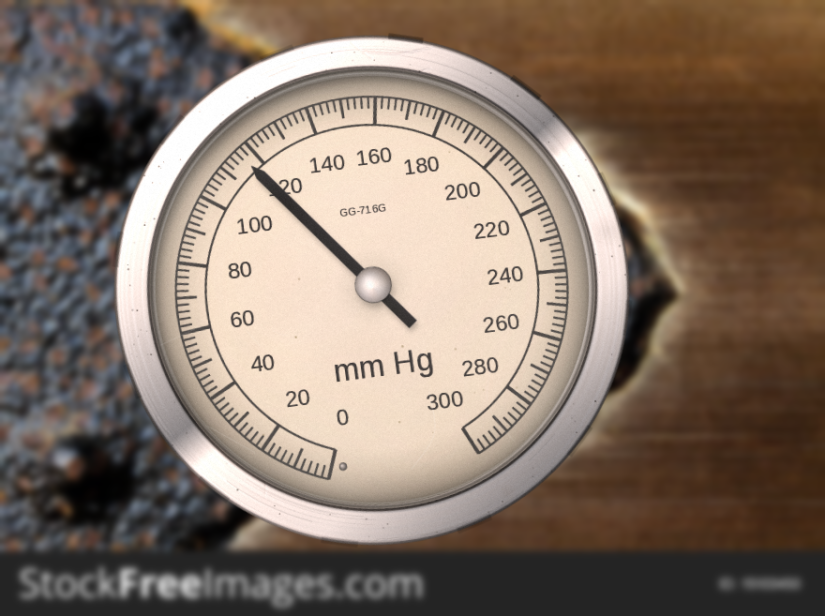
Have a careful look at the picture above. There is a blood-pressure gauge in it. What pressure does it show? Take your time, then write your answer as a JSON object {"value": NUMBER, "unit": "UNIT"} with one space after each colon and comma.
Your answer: {"value": 116, "unit": "mmHg"}
